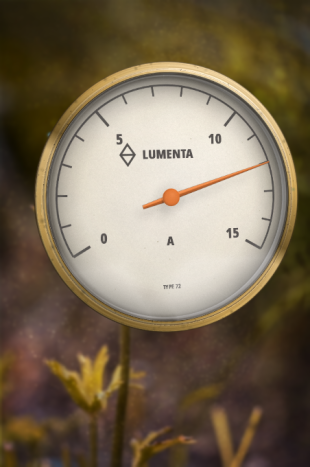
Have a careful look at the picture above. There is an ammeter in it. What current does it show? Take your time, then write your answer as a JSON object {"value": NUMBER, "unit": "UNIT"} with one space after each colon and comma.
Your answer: {"value": 12, "unit": "A"}
